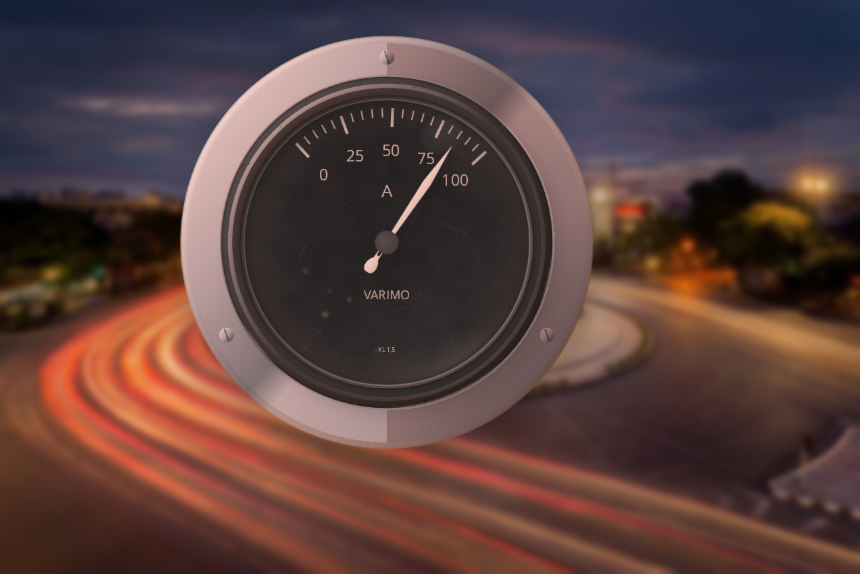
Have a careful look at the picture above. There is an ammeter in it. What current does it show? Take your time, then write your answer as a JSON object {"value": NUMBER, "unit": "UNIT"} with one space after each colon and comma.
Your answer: {"value": 85, "unit": "A"}
